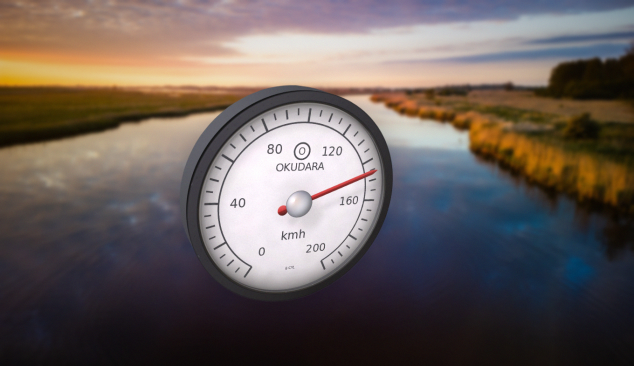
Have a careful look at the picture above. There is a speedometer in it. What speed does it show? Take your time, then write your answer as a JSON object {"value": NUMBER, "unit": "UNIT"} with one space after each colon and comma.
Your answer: {"value": 145, "unit": "km/h"}
